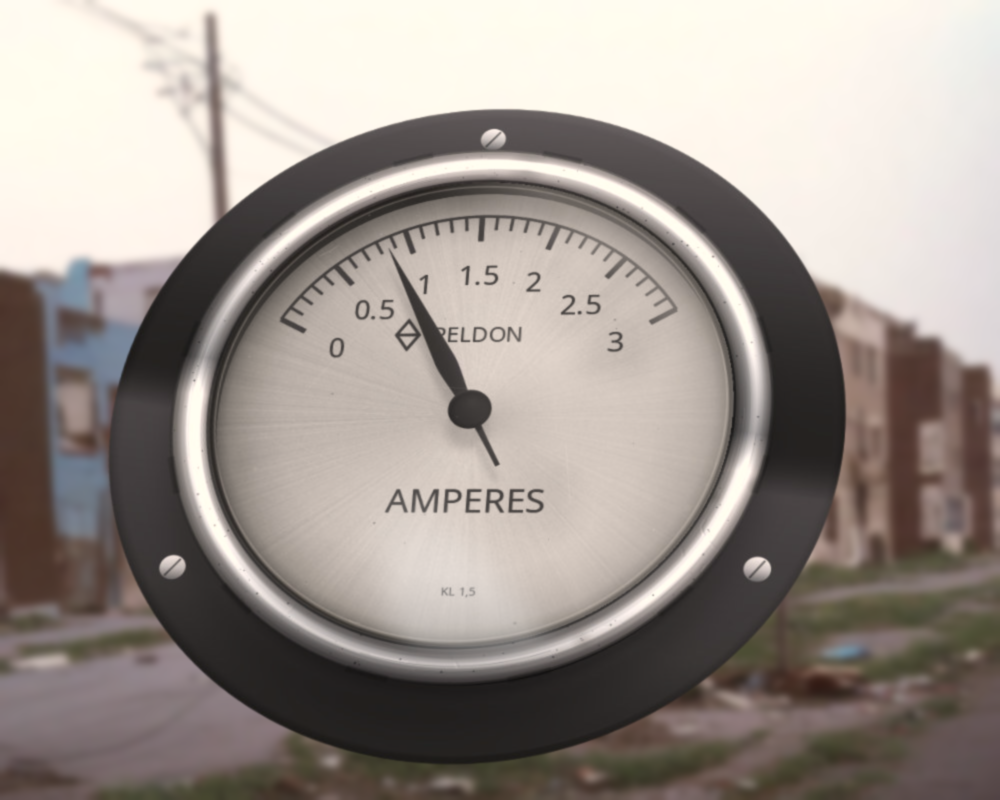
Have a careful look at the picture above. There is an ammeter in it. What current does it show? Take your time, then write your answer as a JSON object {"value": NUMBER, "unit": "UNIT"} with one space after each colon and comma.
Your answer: {"value": 0.85, "unit": "A"}
